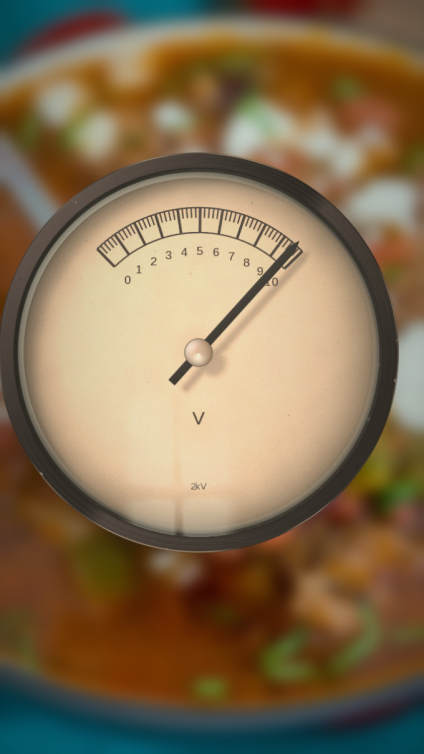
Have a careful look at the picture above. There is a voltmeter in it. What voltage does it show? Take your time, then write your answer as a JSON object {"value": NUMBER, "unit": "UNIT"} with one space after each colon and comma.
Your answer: {"value": 9.6, "unit": "V"}
